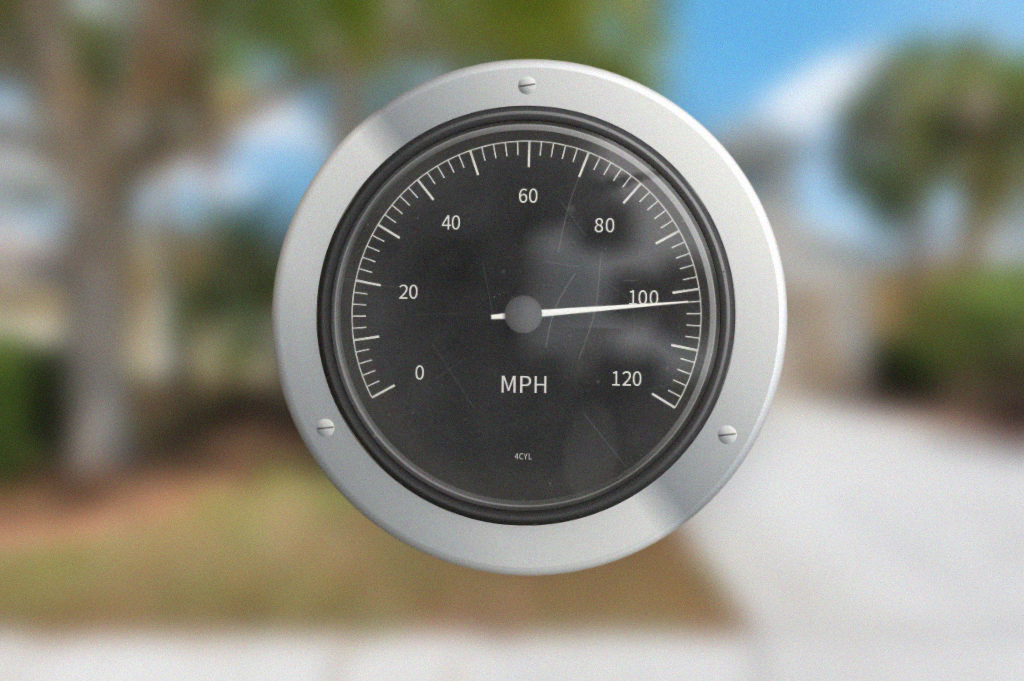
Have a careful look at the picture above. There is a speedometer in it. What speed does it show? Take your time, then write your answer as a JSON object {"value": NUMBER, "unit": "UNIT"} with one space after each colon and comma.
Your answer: {"value": 102, "unit": "mph"}
